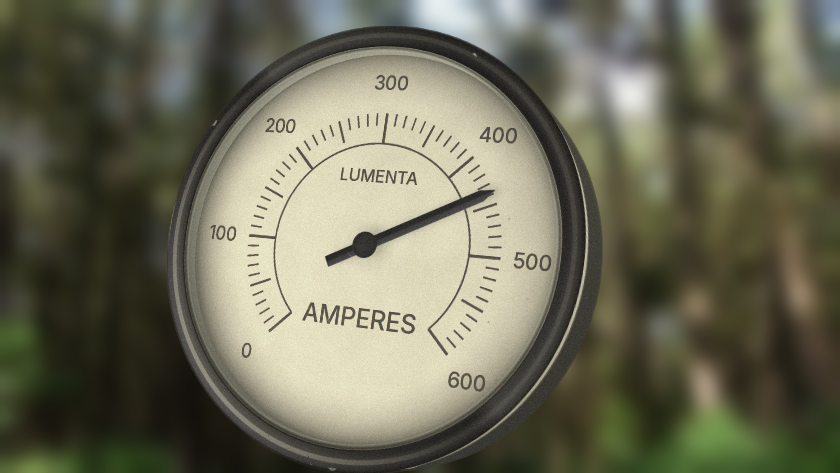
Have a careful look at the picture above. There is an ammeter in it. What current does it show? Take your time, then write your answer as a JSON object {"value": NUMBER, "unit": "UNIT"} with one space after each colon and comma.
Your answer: {"value": 440, "unit": "A"}
